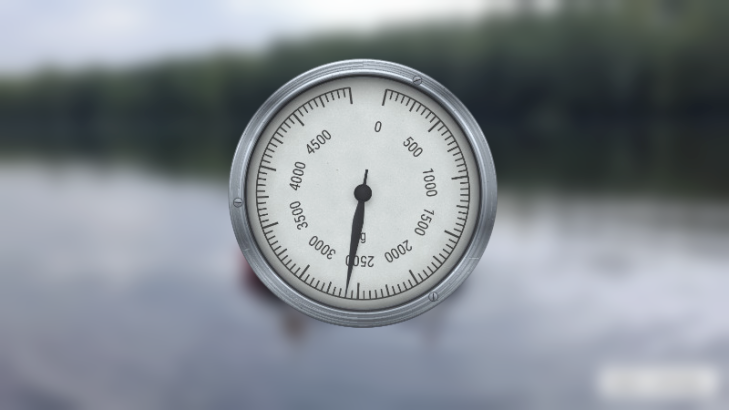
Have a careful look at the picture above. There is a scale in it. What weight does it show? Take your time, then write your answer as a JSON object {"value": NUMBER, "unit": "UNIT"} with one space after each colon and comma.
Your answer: {"value": 2600, "unit": "g"}
